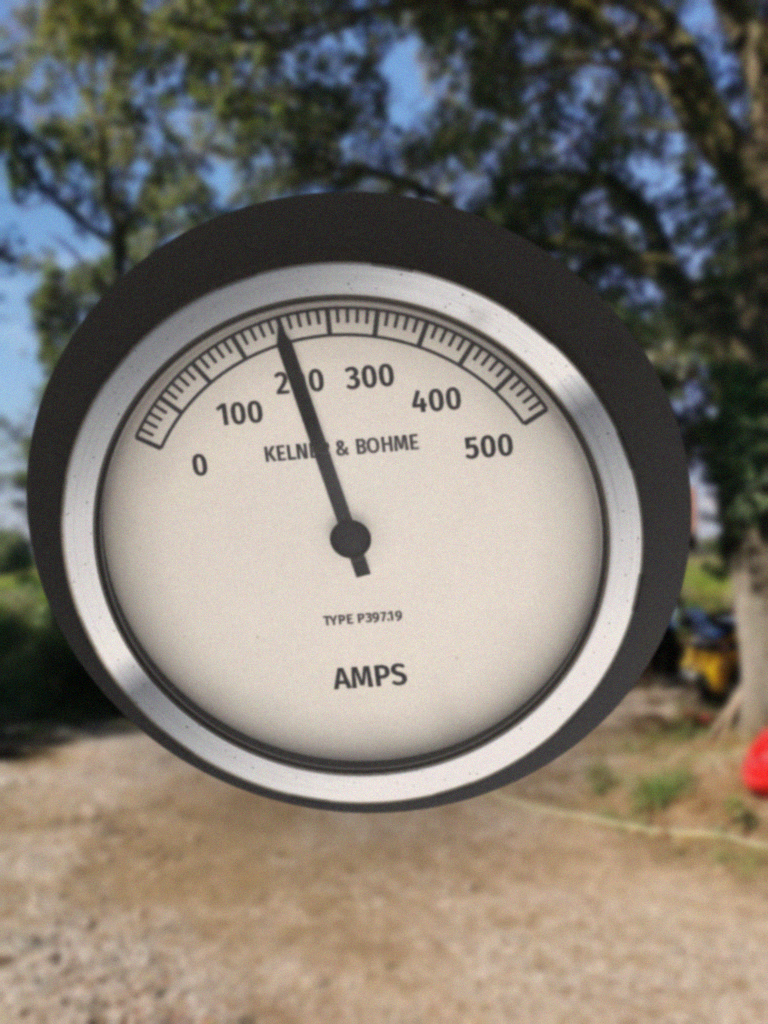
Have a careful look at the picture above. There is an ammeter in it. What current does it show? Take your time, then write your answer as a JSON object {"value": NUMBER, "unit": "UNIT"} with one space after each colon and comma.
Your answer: {"value": 200, "unit": "A"}
